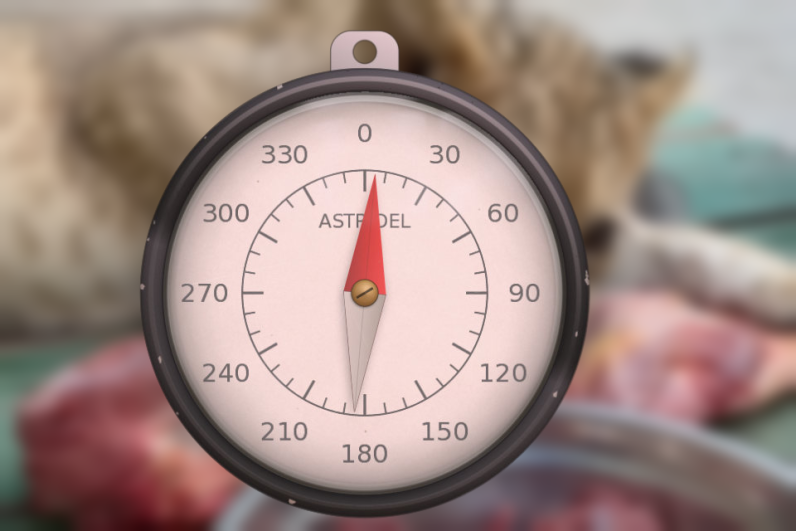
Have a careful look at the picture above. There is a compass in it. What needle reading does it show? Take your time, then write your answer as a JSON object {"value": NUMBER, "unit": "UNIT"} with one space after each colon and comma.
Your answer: {"value": 5, "unit": "°"}
